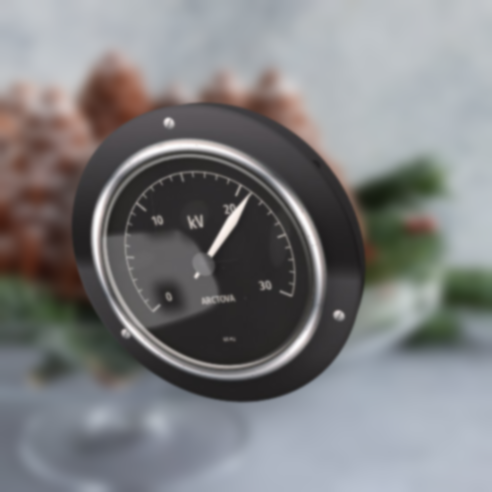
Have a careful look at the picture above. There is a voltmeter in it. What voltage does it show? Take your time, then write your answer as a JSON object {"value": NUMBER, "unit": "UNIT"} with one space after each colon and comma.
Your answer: {"value": 21, "unit": "kV"}
